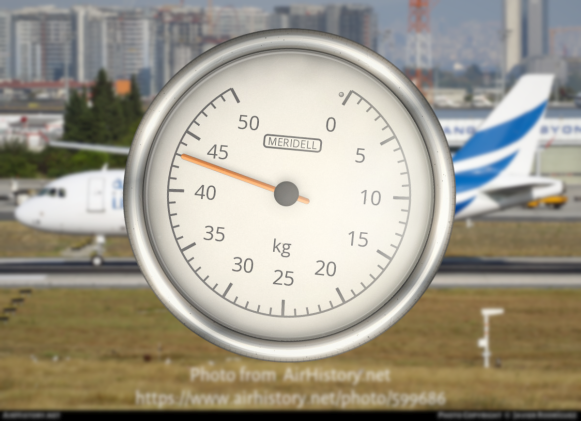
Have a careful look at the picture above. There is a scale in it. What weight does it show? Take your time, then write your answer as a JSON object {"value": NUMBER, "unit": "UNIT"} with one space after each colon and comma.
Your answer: {"value": 43, "unit": "kg"}
